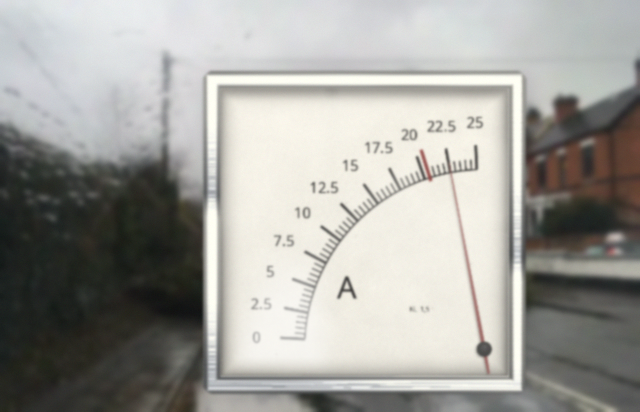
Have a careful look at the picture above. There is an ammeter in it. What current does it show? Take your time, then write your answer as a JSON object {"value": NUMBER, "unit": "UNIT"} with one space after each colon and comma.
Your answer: {"value": 22.5, "unit": "A"}
